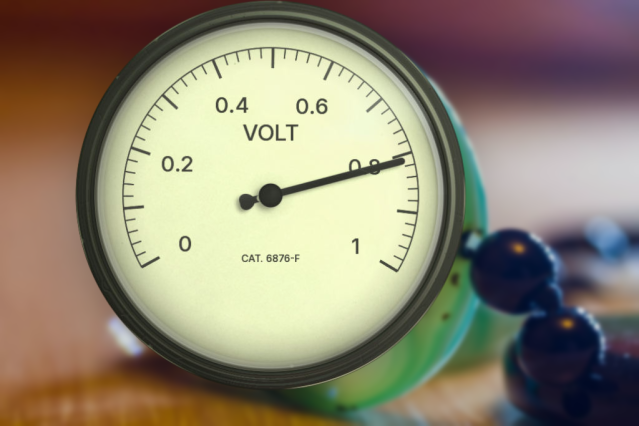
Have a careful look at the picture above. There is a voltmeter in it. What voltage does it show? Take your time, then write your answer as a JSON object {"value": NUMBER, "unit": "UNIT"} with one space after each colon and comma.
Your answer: {"value": 0.81, "unit": "V"}
